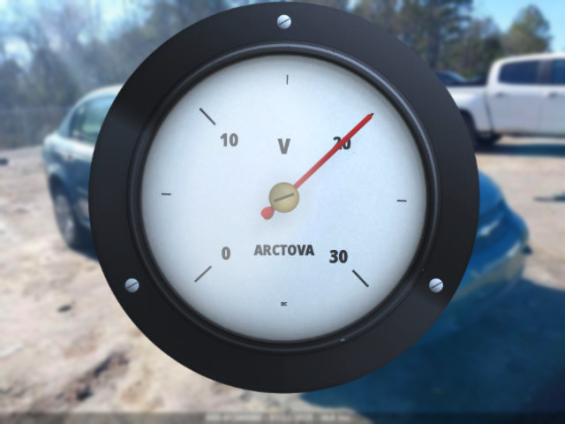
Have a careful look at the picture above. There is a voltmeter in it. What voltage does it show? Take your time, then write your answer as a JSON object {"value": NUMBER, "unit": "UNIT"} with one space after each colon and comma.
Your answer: {"value": 20, "unit": "V"}
